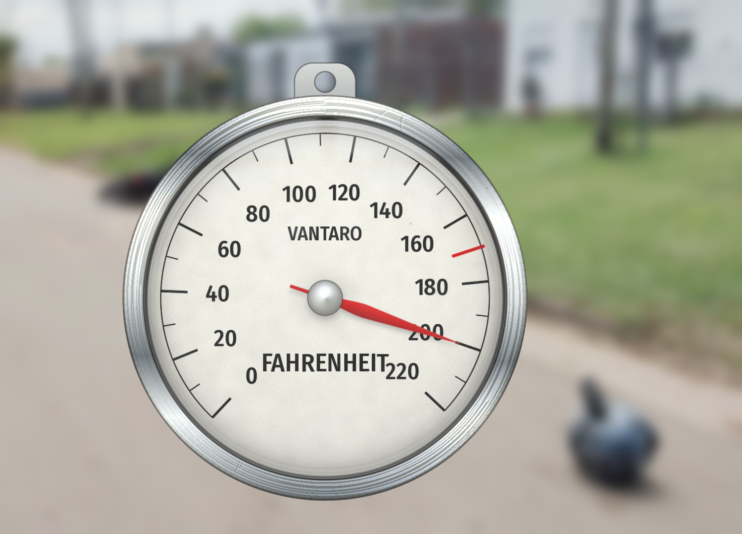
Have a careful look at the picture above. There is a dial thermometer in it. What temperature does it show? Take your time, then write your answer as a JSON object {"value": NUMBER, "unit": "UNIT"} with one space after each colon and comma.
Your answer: {"value": 200, "unit": "°F"}
